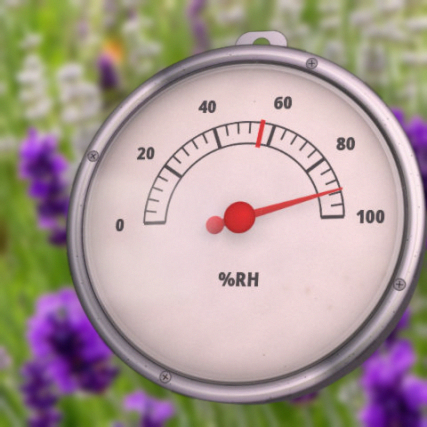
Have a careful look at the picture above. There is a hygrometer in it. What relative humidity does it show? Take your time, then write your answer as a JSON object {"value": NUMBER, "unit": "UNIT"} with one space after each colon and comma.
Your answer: {"value": 92, "unit": "%"}
